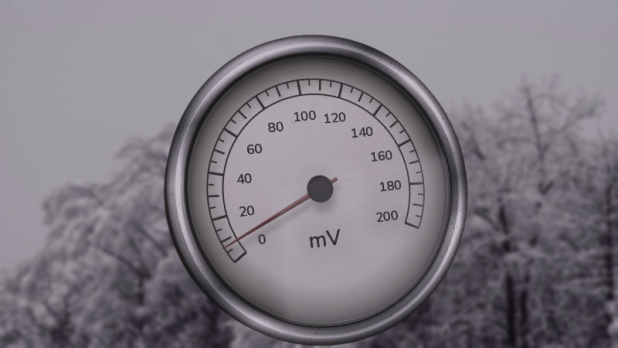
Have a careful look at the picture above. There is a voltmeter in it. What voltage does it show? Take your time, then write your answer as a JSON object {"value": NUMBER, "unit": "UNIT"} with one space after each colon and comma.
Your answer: {"value": 7.5, "unit": "mV"}
